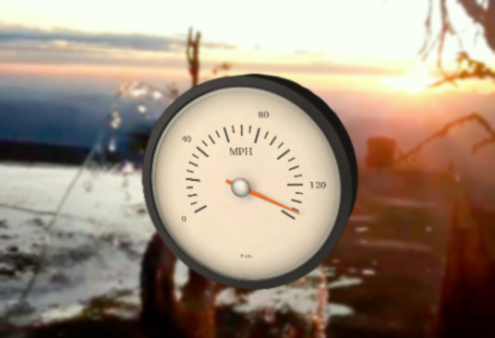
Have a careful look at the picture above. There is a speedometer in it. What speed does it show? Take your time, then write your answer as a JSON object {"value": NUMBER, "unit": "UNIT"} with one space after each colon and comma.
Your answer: {"value": 135, "unit": "mph"}
